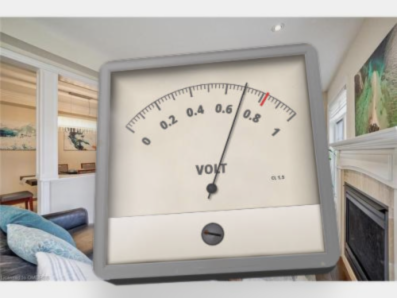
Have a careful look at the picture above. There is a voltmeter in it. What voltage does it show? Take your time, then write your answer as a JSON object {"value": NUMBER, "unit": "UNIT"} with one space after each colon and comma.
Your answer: {"value": 0.7, "unit": "V"}
